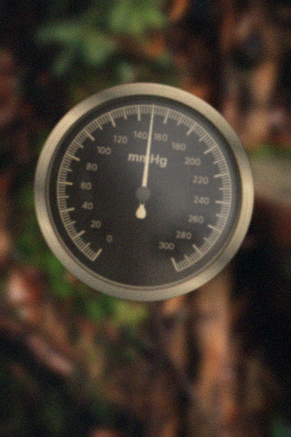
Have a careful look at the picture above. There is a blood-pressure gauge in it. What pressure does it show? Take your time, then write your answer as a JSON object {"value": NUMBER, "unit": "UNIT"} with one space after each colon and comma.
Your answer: {"value": 150, "unit": "mmHg"}
